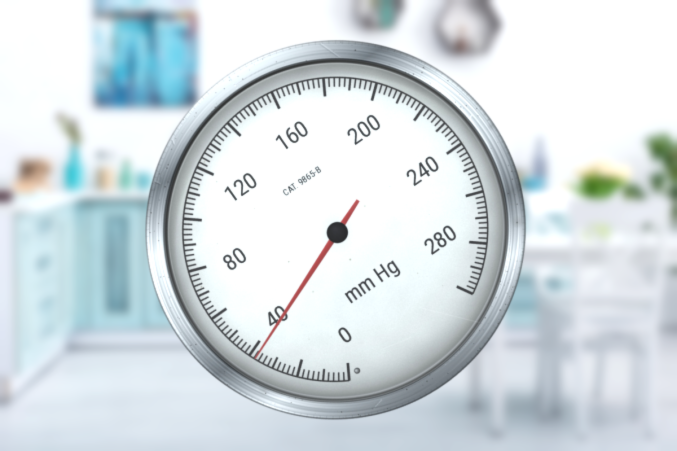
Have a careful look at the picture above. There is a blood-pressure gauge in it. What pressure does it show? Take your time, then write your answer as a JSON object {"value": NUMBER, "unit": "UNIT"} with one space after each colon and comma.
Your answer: {"value": 38, "unit": "mmHg"}
